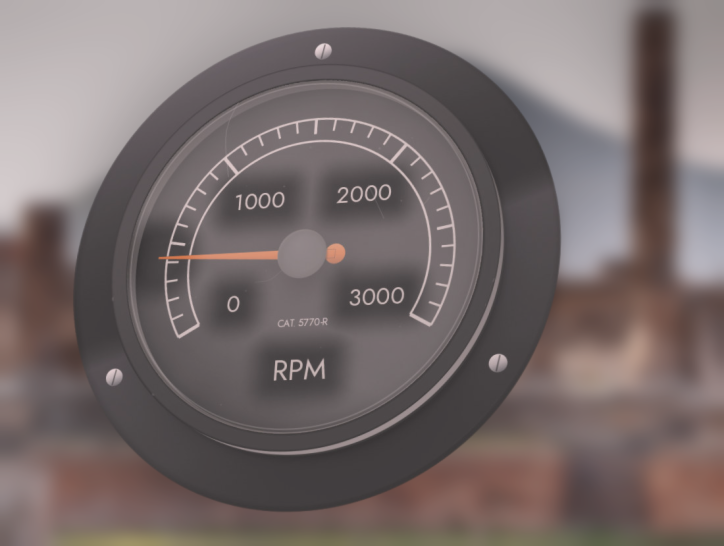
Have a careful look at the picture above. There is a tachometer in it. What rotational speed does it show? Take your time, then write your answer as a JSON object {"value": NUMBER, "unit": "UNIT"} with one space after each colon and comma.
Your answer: {"value": 400, "unit": "rpm"}
